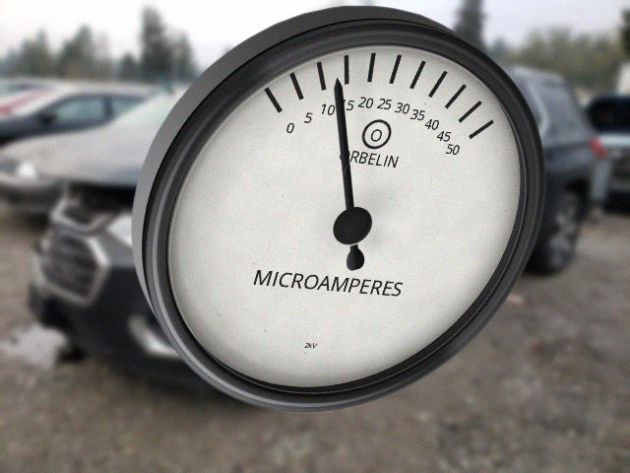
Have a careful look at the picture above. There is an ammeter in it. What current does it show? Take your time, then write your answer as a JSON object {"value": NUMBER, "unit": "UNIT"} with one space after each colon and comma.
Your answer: {"value": 12.5, "unit": "µA"}
